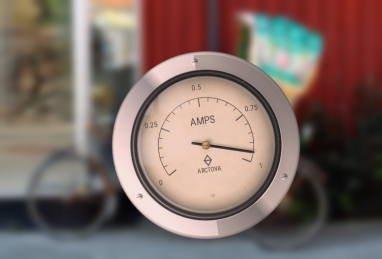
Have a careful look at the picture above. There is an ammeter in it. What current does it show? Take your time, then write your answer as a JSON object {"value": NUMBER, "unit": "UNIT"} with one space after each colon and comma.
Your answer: {"value": 0.95, "unit": "A"}
